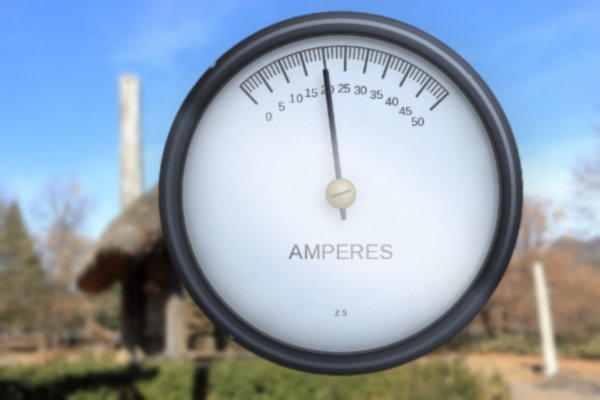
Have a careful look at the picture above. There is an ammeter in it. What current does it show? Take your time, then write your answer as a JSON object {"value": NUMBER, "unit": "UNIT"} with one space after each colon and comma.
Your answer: {"value": 20, "unit": "A"}
